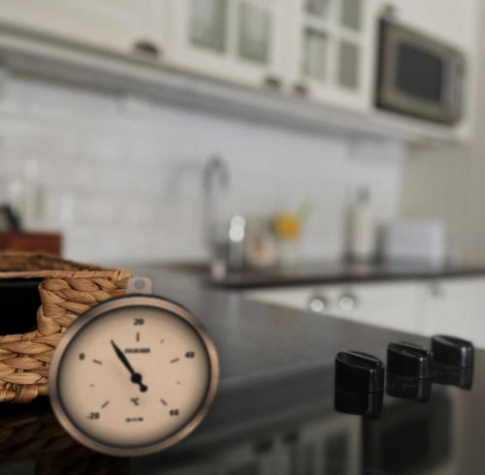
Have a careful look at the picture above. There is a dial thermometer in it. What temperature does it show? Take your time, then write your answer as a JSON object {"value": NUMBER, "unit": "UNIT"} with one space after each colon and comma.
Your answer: {"value": 10, "unit": "°C"}
